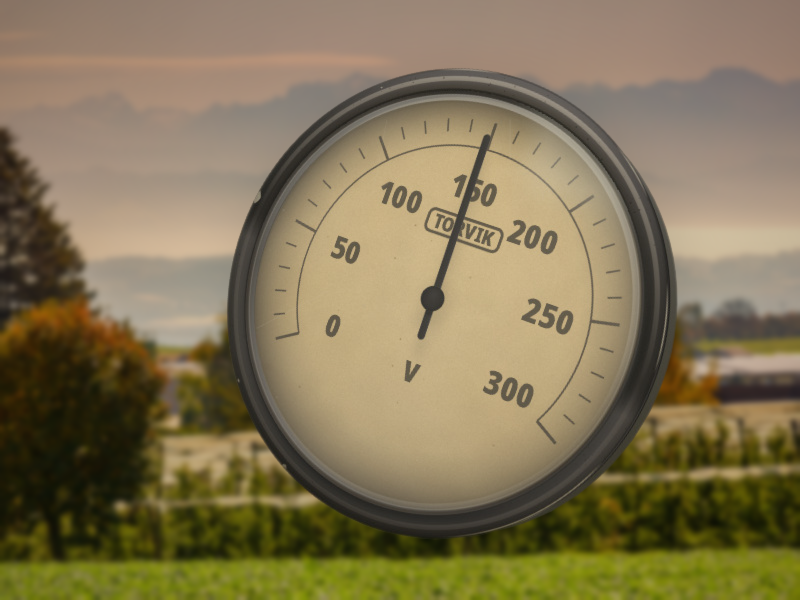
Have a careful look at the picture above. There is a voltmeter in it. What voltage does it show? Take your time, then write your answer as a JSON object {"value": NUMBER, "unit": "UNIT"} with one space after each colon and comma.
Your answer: {"value": 150, "unit": "V"}
